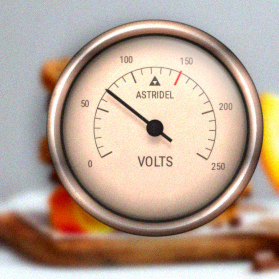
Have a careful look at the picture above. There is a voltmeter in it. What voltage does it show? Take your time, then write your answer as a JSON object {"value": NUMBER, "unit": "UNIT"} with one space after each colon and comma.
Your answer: {"value": 70, "unit": "V"}
